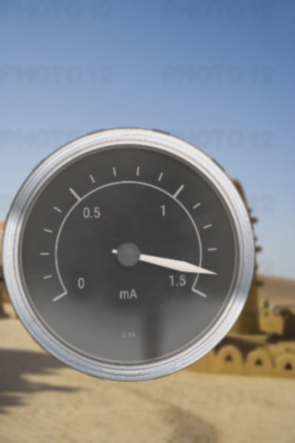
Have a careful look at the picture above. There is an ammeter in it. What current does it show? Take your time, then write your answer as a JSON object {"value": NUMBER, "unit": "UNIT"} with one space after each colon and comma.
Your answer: {"value": 1.4, "unit": "mA"}
